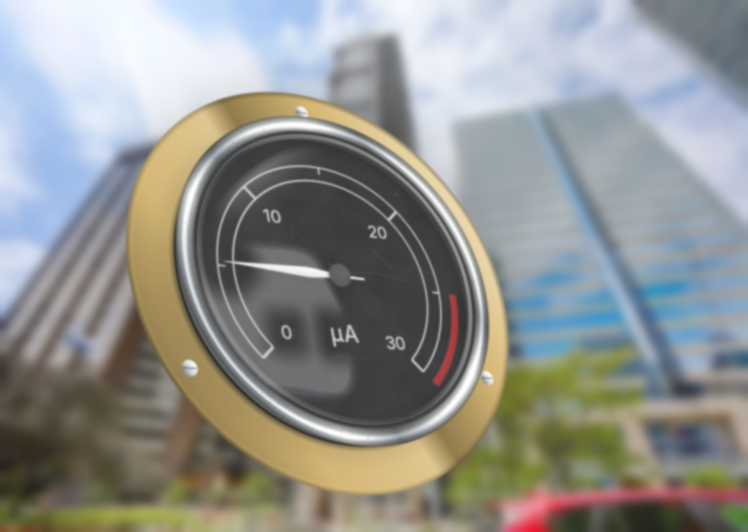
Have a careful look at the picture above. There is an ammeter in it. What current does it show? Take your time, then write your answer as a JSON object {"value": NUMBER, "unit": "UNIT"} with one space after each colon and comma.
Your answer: {"value": 5, "unit": "µA"}
